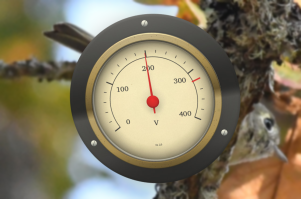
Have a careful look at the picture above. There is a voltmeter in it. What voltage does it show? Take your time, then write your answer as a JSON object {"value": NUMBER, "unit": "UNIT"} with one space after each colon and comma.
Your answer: {"value": 200, "unit": "V"}
